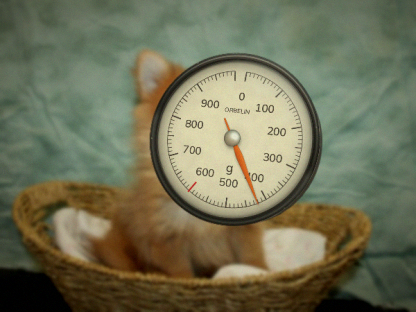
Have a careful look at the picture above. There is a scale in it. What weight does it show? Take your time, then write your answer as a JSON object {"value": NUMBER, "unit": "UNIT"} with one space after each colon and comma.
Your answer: {"value": 420, "unit": "g"}
